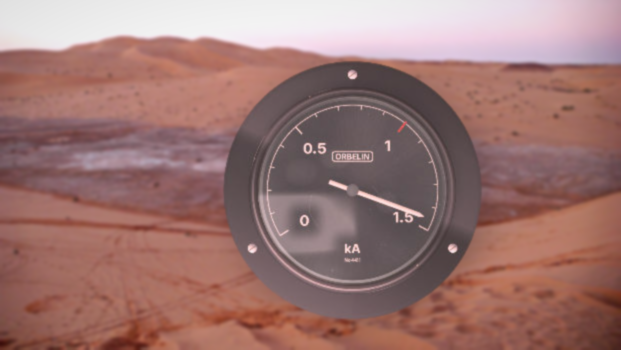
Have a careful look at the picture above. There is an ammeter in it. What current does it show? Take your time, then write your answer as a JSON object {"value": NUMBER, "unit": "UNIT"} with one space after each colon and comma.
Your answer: {"value": 1.45, "unit": "kA"}
